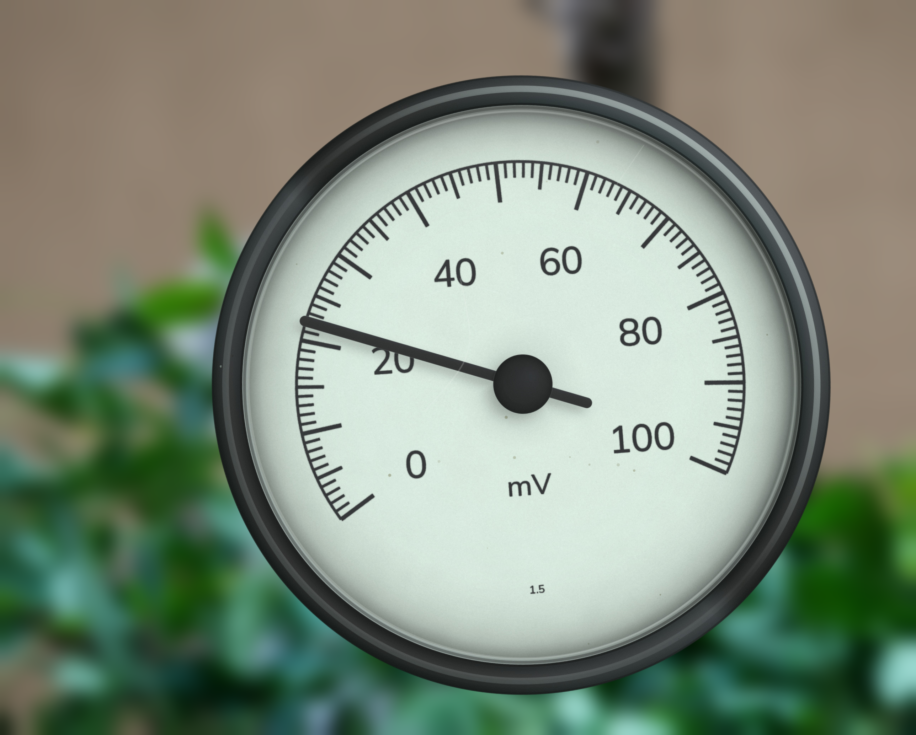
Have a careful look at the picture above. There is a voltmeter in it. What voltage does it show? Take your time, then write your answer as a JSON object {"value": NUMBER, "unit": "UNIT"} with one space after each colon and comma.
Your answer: {"value": 22, "unit": "mV"}
